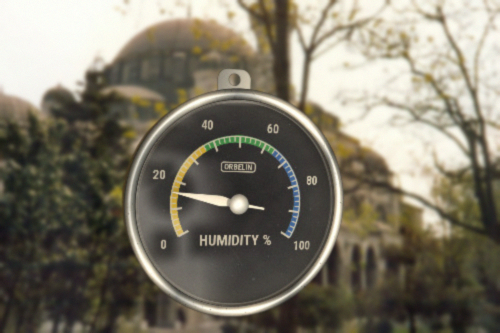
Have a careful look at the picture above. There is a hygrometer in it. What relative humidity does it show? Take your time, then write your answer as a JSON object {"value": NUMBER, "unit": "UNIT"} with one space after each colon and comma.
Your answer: {"value": 16, "unit": "%"}
